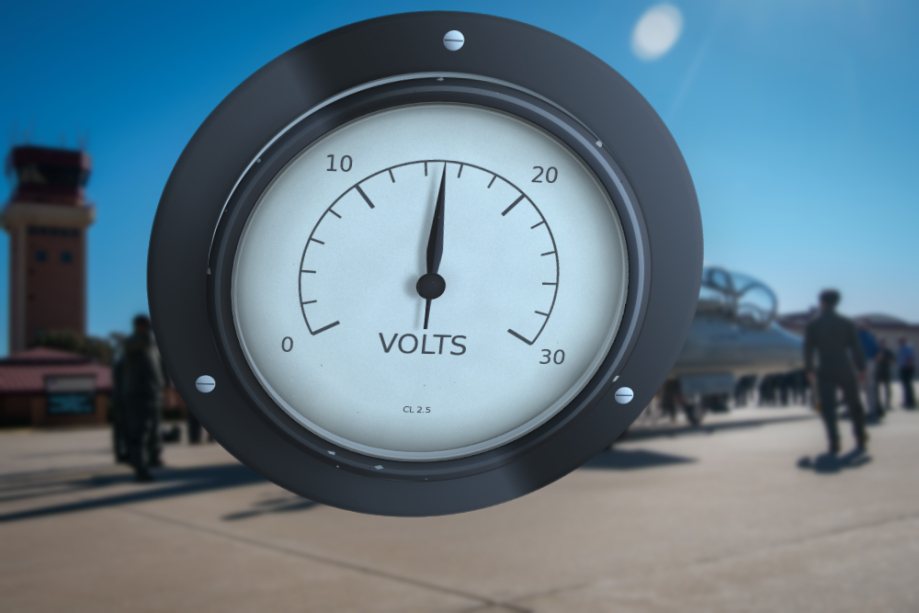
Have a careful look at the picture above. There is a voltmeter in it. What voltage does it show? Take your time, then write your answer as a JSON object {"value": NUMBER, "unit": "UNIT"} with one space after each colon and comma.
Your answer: {"value": 15, "unit": "V"}
